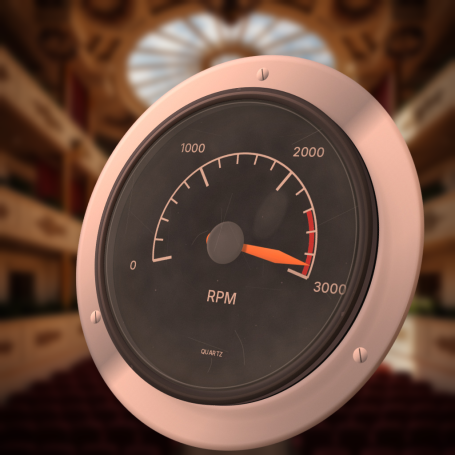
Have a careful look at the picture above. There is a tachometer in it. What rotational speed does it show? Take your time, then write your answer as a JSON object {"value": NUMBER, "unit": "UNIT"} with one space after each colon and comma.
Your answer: {"value": 2900, "unit": "rpm"}
